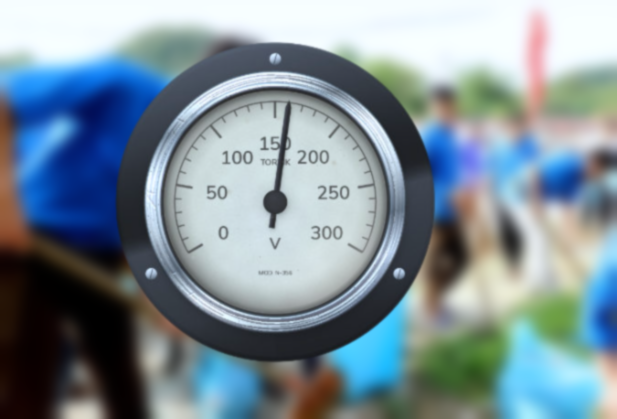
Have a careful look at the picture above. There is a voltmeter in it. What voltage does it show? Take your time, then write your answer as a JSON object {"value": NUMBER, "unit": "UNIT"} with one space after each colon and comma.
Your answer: {"value": 160, "unit": "V"}
